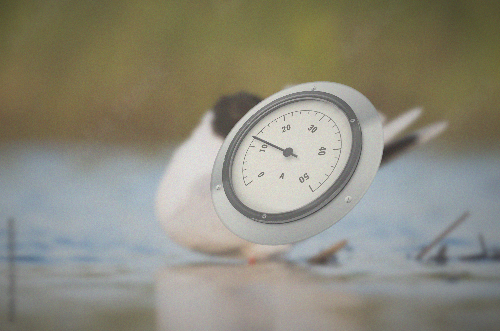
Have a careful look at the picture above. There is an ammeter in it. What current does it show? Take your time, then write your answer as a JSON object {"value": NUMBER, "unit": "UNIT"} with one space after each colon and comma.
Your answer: {"value": 12, "unit": "A"}
